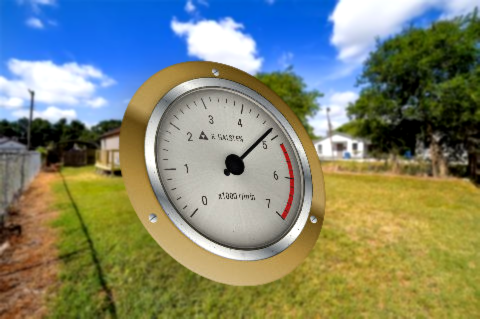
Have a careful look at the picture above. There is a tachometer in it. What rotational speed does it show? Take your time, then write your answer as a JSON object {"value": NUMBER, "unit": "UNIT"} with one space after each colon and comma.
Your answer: {"value": 4800, "unit": "rpm"}
